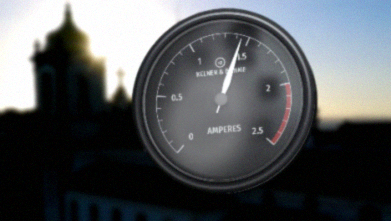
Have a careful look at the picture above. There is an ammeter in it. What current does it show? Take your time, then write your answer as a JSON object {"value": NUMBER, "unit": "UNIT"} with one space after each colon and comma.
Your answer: {"value": 1.45, "unit": "A"}
